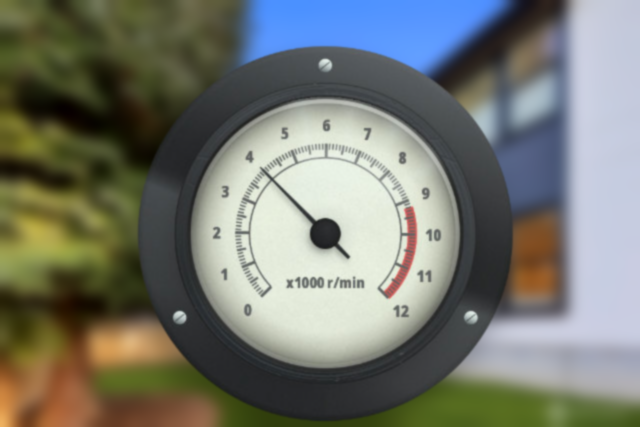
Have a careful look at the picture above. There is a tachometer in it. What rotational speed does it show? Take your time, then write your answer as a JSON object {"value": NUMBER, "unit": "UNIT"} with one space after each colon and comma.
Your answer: {"value": 4000, "unit": "rpm"}
